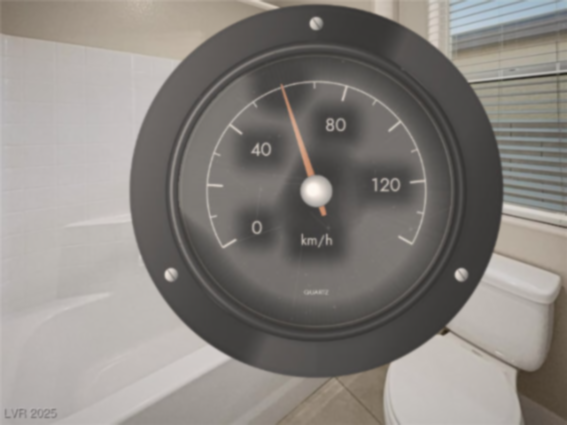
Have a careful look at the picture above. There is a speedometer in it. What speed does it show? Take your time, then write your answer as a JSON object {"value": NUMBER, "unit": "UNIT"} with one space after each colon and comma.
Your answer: {"value": 60, "unit": "km/h"}
